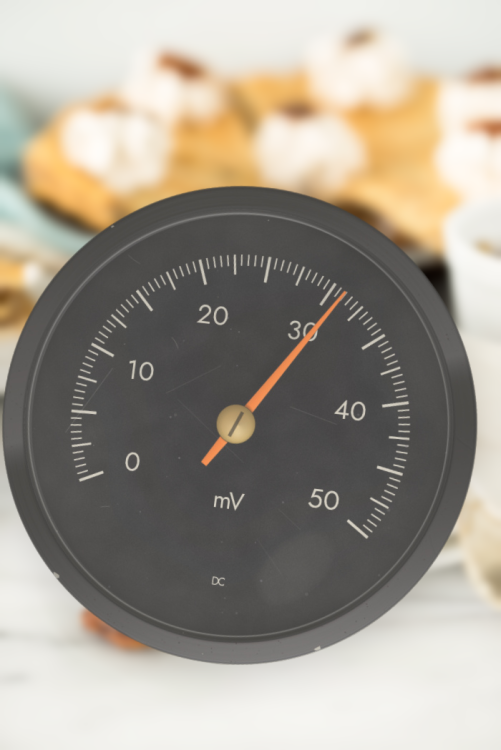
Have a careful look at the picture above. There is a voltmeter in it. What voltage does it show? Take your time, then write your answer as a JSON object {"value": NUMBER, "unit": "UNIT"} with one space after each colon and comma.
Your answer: {"value": 31, "unit": "mV"}
